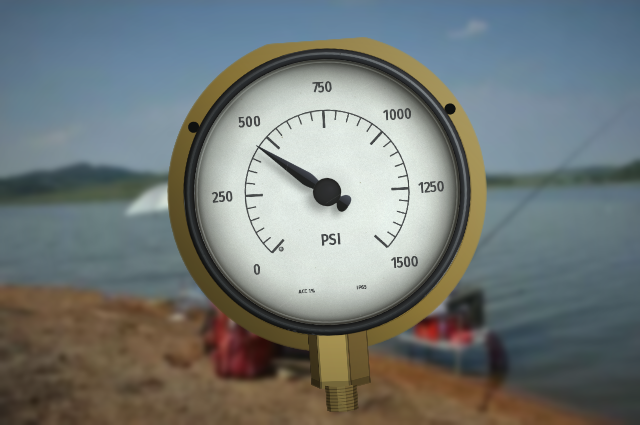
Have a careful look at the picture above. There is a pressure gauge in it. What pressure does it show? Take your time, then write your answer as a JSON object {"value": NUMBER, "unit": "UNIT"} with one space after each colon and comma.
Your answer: {"value": 450, "unit": "psi"}
